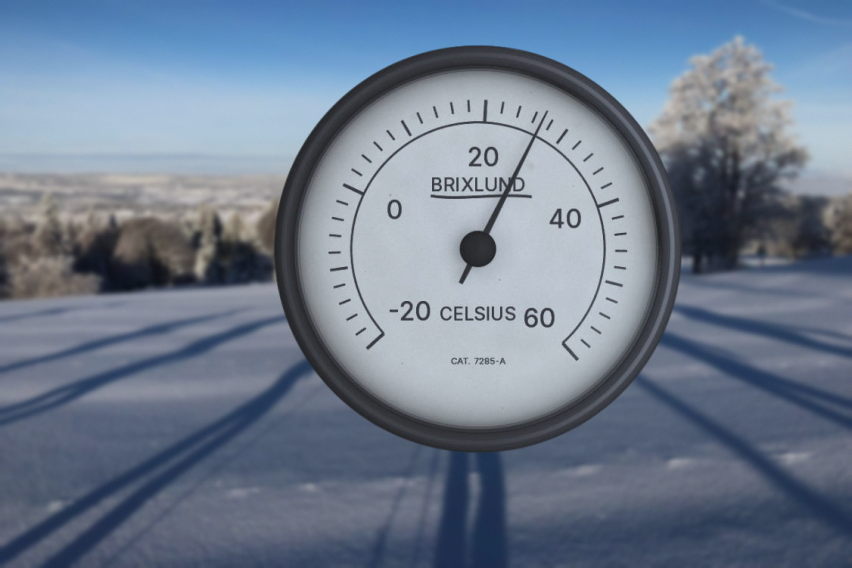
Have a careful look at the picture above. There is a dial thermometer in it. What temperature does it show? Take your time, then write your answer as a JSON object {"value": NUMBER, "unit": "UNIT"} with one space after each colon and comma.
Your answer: {"value": 27, "unit": "°C"}
